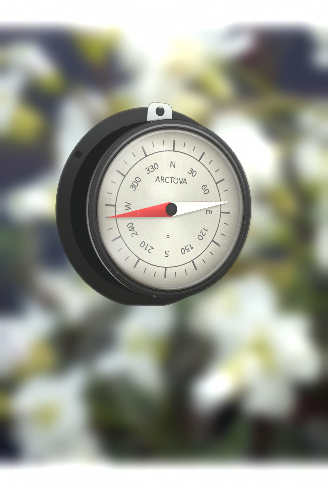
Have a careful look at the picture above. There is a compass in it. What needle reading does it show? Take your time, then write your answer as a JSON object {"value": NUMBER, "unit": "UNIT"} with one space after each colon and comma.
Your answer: {"value": 260, "unit": "°"}
